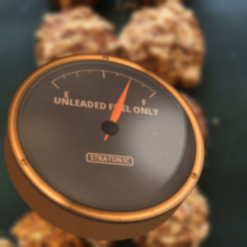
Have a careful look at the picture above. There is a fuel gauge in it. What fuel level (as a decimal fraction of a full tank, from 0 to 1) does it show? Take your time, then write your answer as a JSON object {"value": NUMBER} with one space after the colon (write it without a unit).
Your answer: {"value": 0.75}
